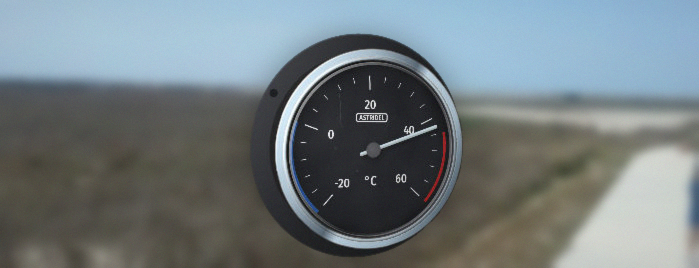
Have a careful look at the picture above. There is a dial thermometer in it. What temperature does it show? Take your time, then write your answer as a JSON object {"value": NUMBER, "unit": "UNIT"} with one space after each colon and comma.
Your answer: {"value": 42, "unit": "°C"}
